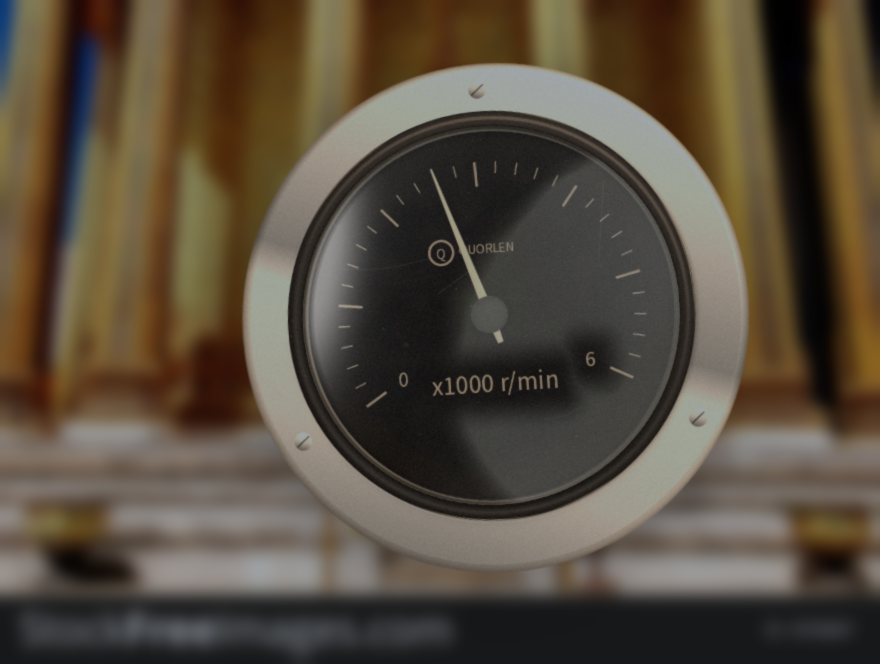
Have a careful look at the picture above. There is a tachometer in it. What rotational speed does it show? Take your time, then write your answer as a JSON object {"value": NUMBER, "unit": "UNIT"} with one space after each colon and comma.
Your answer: {"value": 2600, "unit": "rpm"}
